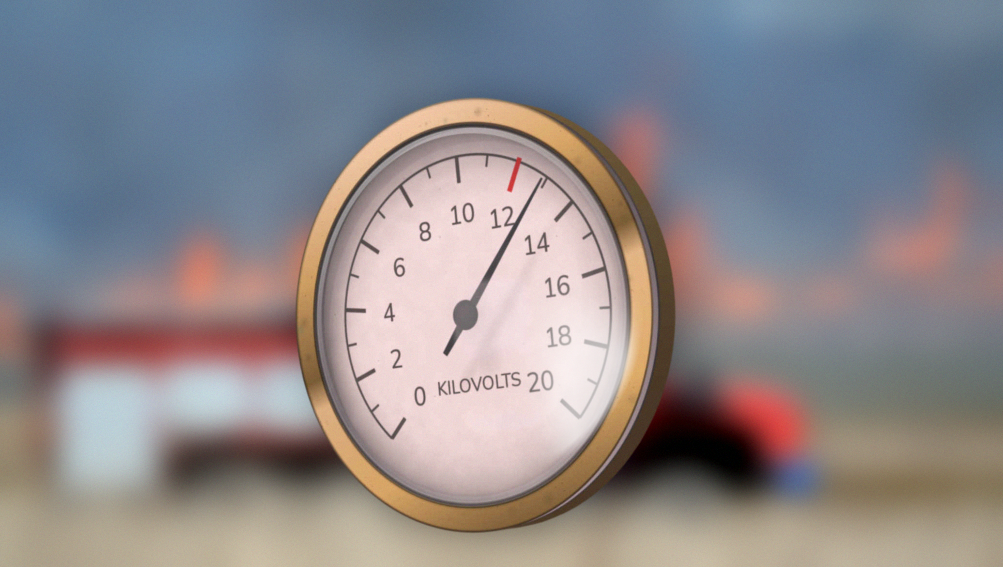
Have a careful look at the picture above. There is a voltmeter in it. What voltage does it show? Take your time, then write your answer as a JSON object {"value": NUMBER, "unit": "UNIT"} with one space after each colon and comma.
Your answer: {"value": 13, "unit": "kV"}
